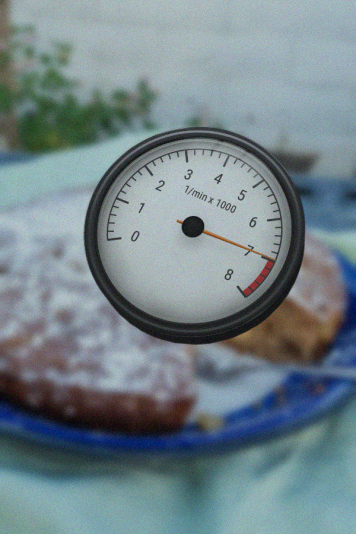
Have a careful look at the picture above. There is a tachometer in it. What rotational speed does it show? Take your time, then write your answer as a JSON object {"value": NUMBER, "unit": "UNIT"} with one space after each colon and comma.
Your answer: {"value": 7000, "unit": "rpm"}
